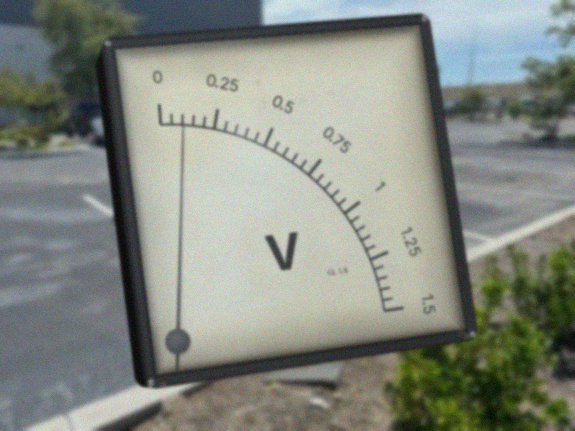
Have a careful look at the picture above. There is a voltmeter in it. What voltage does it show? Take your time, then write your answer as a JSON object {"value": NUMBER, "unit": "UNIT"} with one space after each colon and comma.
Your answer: {"value": 0.1, "unit": "V"}
